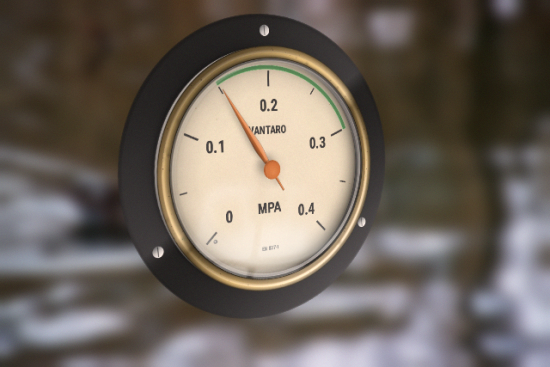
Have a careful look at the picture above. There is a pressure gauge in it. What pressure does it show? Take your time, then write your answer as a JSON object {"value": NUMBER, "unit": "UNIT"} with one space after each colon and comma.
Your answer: {"value": 0.15, "unit": "MPa"}
